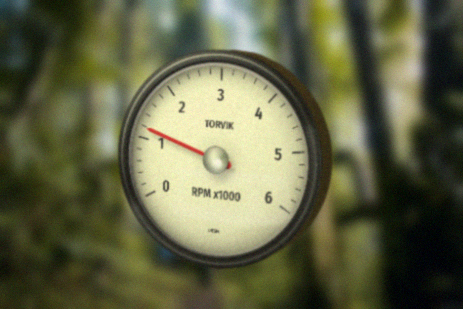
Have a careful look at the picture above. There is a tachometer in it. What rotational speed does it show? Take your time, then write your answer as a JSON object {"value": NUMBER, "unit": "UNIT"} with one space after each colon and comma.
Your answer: {"value": 1200, "unit": "rpm"}
